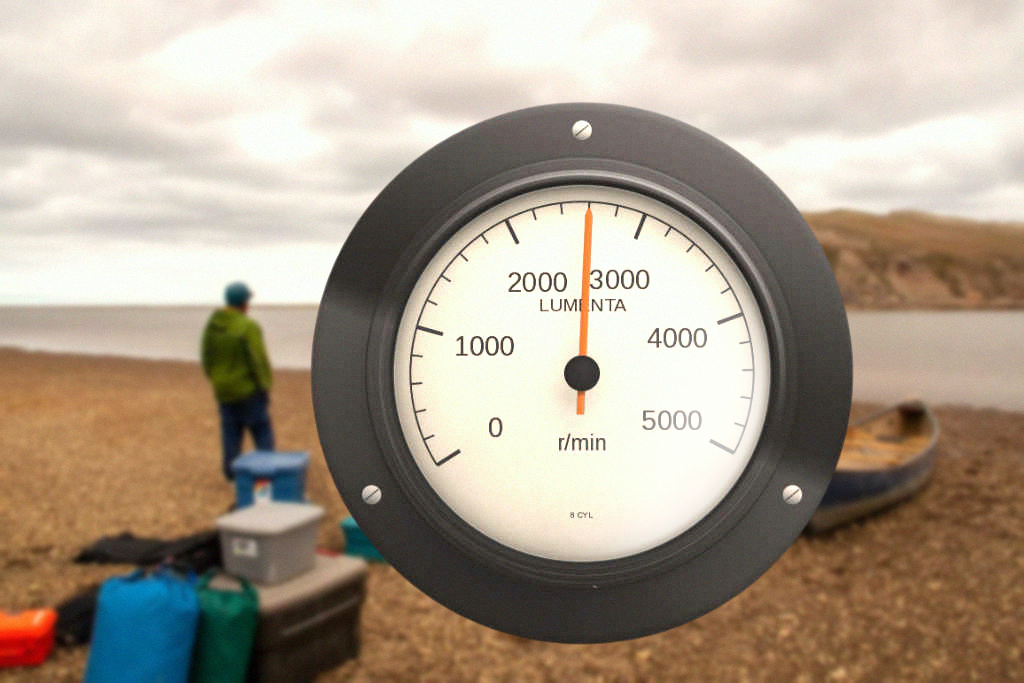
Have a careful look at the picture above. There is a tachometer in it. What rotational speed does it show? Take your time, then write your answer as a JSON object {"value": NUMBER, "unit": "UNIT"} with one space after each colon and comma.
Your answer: {"value": 2600, "unit": "rpm"}
